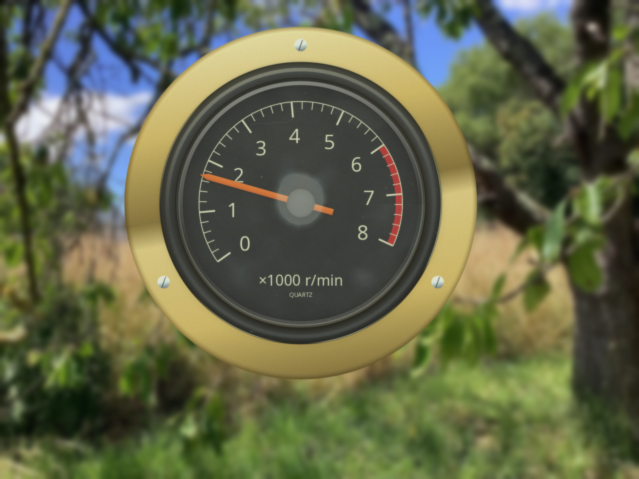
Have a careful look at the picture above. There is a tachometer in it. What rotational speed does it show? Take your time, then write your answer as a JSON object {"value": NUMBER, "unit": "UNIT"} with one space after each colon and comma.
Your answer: {"value": 1700, "unit": "rpm"}
